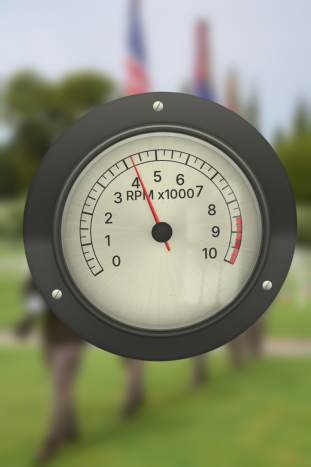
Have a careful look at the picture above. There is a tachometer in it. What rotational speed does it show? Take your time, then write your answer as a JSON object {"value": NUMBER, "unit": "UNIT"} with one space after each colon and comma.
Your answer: {"value": 4250, "unit": "rpm"}
